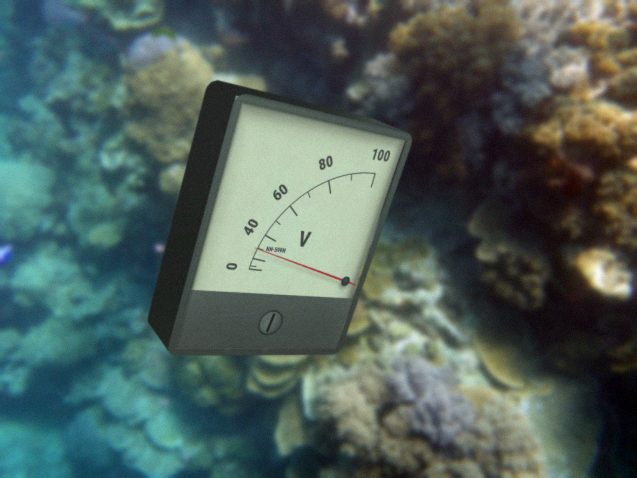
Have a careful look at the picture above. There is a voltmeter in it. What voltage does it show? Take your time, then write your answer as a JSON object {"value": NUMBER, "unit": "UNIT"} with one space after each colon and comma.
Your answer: {"value": 30, "unit": "V"}
